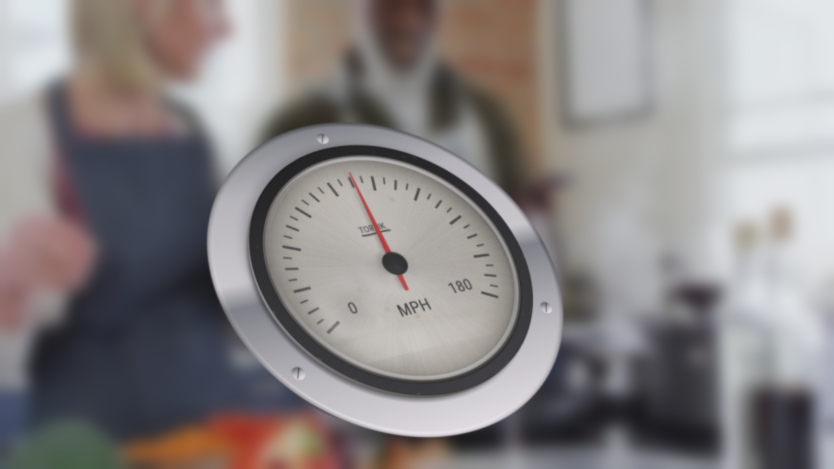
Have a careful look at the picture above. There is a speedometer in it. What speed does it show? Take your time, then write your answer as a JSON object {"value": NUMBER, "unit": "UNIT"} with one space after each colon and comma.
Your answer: {"value": 90, "unit": "mph"}
